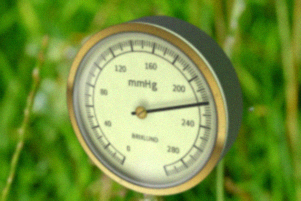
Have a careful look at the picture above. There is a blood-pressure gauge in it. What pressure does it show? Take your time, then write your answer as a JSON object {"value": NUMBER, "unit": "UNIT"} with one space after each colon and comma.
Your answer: {"value": 220, "unit": "mmHg"}
